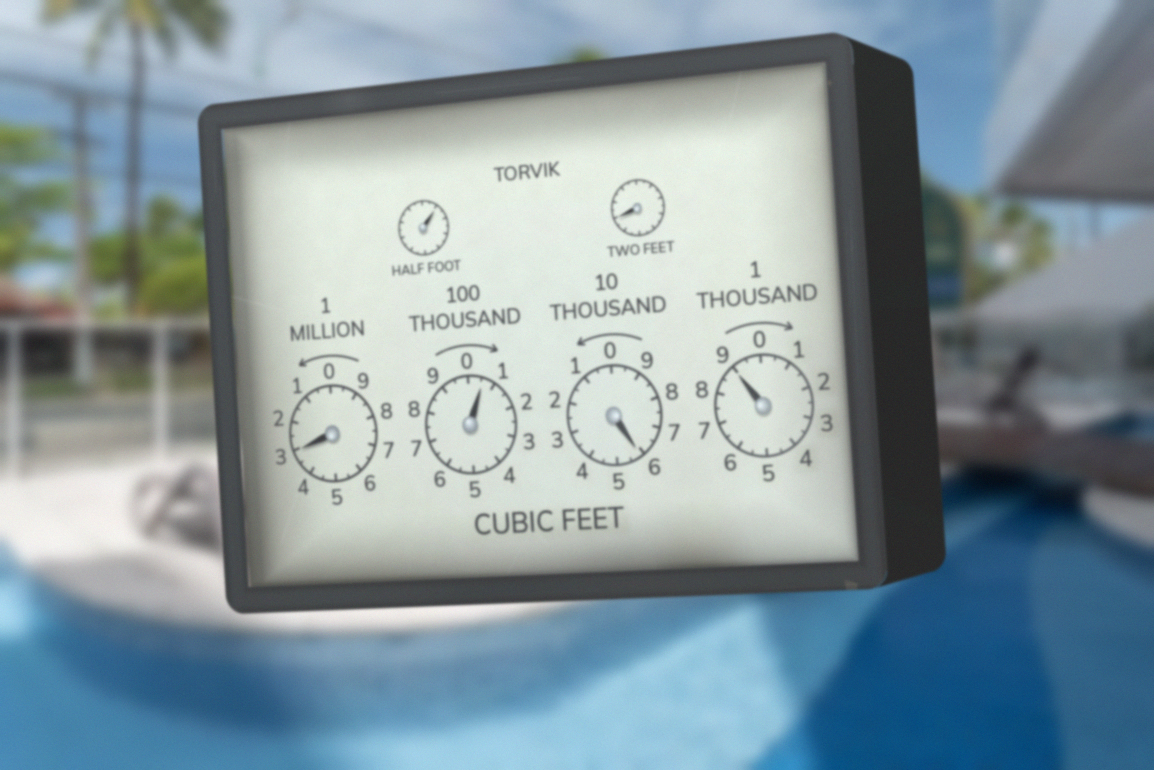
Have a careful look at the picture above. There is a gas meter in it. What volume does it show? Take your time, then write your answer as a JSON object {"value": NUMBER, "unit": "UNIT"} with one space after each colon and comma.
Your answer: {"value": 305900, "unit": "ft³"}
